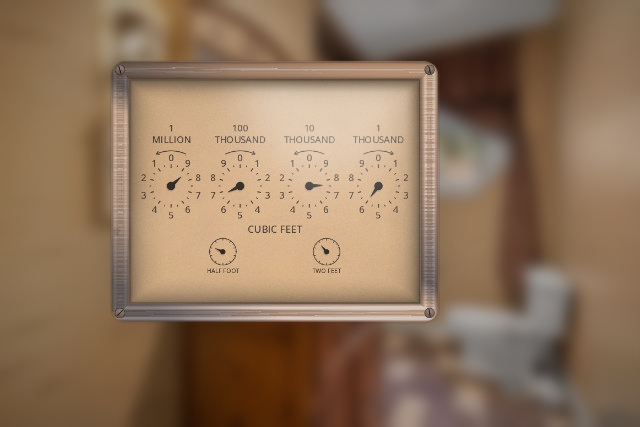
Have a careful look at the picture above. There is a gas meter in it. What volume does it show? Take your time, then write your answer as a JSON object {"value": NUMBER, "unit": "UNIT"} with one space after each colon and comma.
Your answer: {"value": 867600, "unit": "ft³"}
